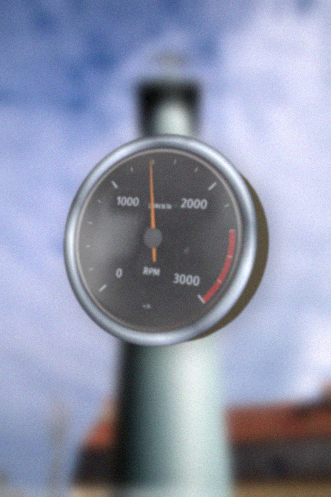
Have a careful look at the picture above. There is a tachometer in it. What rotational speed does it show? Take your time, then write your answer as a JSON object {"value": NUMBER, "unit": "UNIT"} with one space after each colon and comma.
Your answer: {"value": 1400, "unit": "rpm"}
